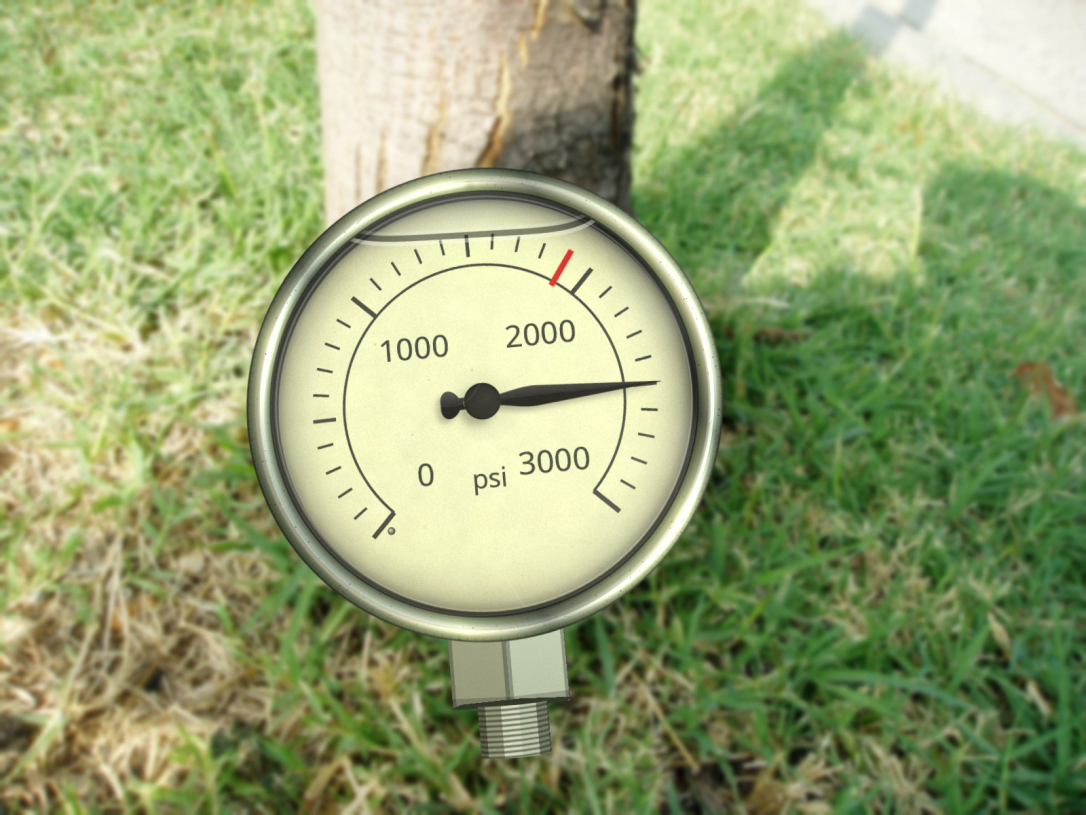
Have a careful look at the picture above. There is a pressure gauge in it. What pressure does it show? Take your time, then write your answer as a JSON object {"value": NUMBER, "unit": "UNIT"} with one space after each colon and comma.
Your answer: {"value": 2500, "unit": "psi"}
